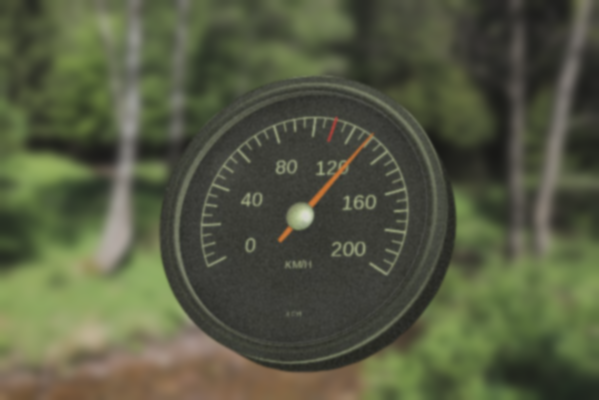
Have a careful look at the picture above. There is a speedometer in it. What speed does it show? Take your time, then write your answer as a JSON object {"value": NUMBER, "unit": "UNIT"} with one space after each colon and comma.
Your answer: {"value": 130, "unit": "km/h"}
